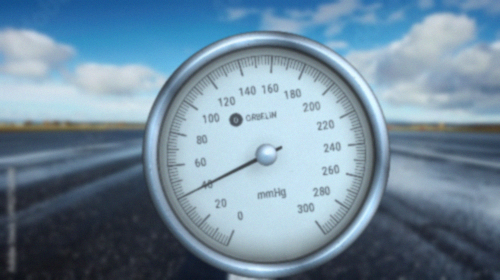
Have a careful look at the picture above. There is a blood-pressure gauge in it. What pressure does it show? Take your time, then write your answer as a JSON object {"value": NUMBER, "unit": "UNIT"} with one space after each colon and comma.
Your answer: {"value": 40, "unit": "mmHg"}
